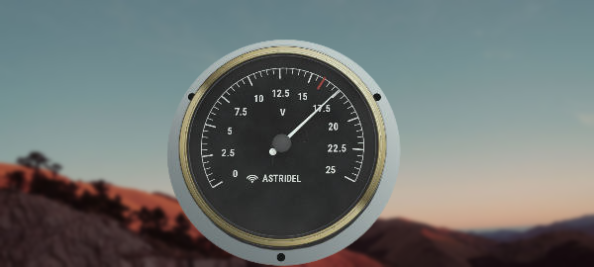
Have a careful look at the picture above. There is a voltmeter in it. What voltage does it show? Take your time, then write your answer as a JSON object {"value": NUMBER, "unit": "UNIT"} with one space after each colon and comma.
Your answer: {"value": 17.5, "unit": "V"}
